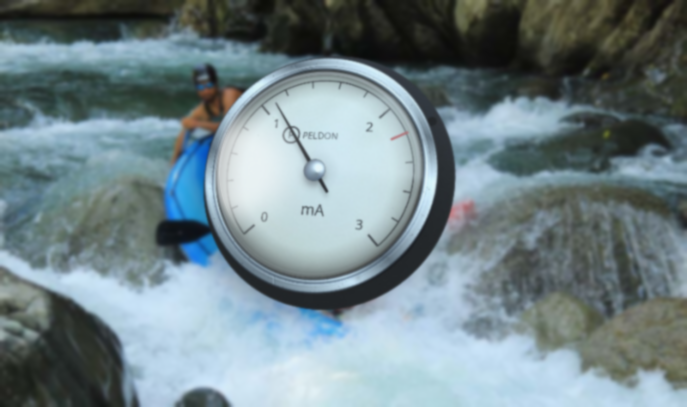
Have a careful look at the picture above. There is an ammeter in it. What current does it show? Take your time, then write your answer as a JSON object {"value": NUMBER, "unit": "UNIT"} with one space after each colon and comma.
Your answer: {"value": 1.1, "unit": "mA"}
